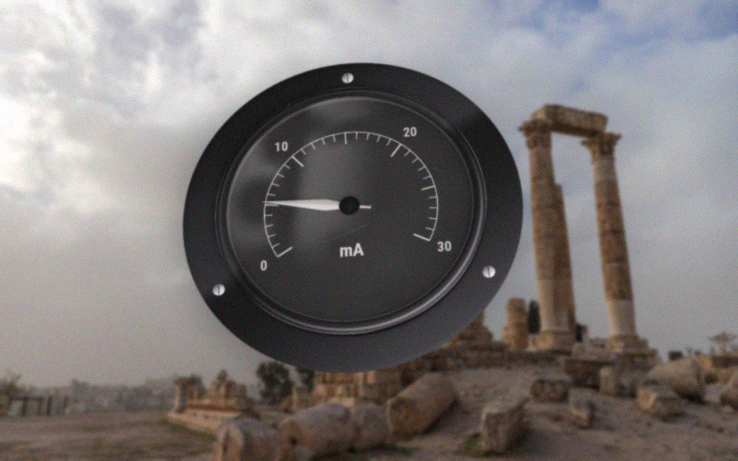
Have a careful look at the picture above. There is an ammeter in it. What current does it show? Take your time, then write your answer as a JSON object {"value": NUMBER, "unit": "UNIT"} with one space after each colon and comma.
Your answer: {"value": 5, "unit": "mA"}
